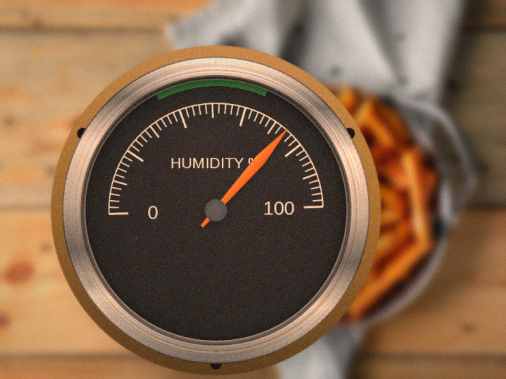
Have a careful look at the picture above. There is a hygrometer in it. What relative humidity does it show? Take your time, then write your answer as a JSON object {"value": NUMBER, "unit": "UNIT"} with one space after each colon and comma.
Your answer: {"value": 74, "unit": "%"}
